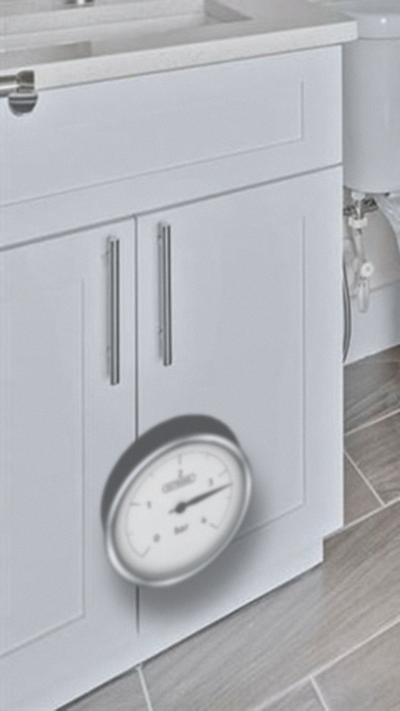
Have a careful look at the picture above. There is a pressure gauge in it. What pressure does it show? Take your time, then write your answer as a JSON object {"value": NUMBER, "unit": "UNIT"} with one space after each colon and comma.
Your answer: {"value": 3.25, "unit": "bar"}
